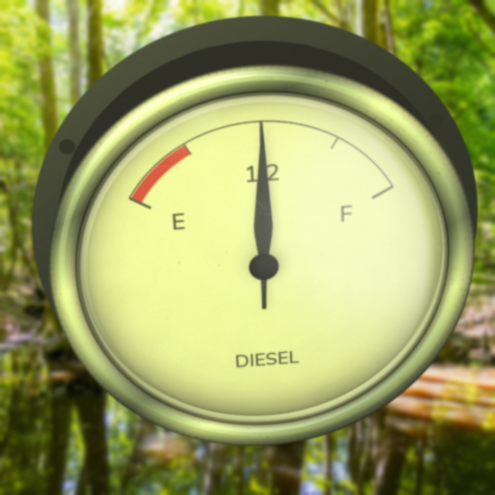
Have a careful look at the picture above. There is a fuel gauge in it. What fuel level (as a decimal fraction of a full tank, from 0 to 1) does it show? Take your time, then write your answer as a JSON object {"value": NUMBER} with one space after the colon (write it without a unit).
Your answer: {"value": 0.5}
